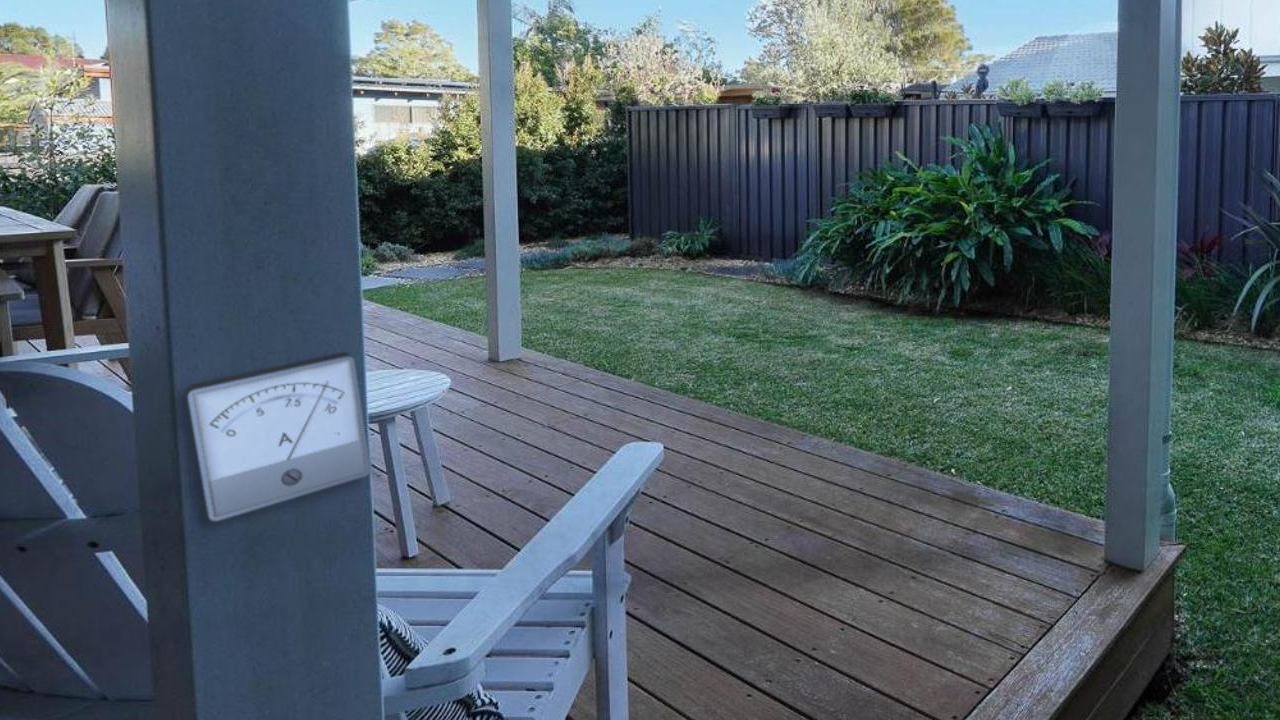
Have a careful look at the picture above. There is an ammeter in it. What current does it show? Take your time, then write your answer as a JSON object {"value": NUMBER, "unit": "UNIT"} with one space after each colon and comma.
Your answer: {"value": 9, "unit": "A"}
